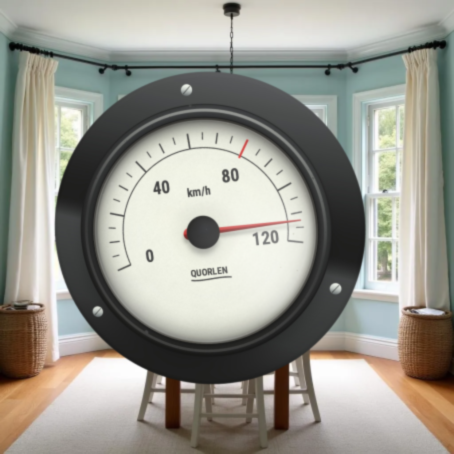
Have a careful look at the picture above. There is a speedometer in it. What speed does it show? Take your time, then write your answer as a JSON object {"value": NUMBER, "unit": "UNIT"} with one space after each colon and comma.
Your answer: {"value": 112.5, "unit": "km/h"}
